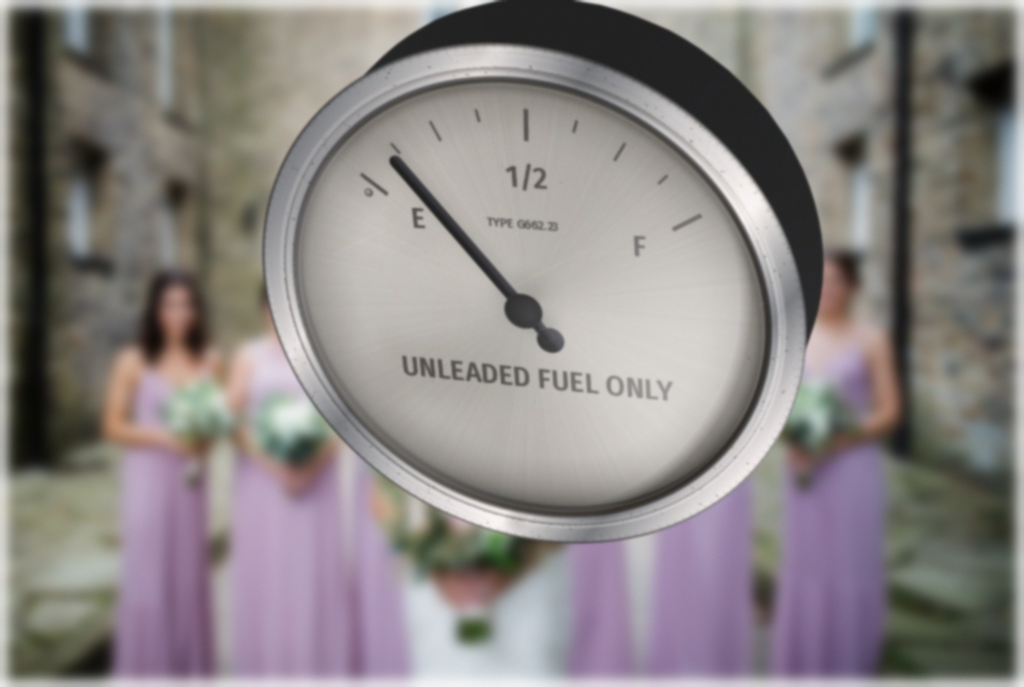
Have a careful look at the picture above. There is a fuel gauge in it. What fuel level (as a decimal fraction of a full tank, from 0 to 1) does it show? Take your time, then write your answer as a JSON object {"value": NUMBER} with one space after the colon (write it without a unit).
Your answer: {"value": 0.125}
